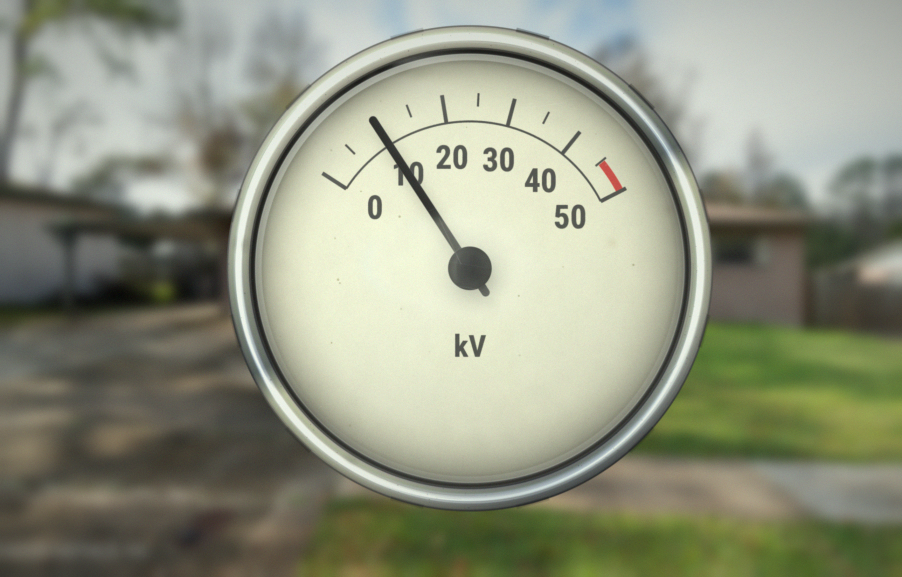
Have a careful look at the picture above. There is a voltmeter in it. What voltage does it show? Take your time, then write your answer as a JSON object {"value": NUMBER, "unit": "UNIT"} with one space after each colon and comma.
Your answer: {"value": 10, "unit": "kV"}
